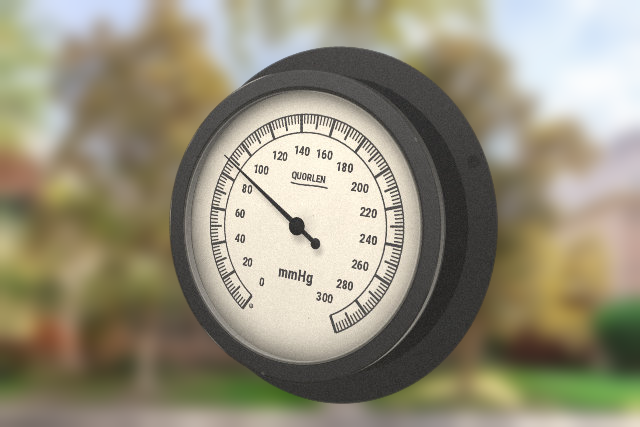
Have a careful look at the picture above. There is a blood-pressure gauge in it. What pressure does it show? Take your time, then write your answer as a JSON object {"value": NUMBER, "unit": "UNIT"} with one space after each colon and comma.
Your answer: {"value": 90, "unit": "mmHg"}
